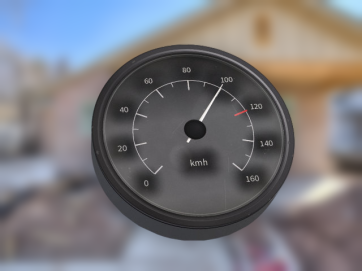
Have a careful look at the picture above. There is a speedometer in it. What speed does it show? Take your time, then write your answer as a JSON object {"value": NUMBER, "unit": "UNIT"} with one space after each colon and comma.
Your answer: {"value": 100, "unit": "km/h"}
